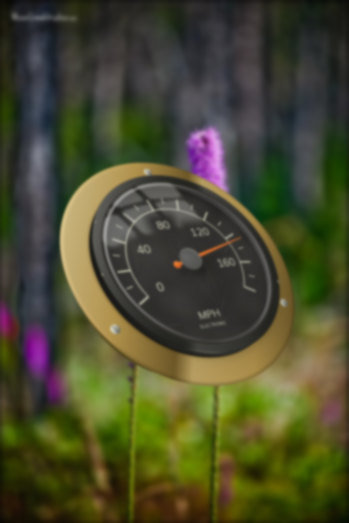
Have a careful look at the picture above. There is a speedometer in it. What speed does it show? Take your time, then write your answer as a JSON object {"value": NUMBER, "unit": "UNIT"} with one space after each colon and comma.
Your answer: {"value": 145, "unit": "mph"}
